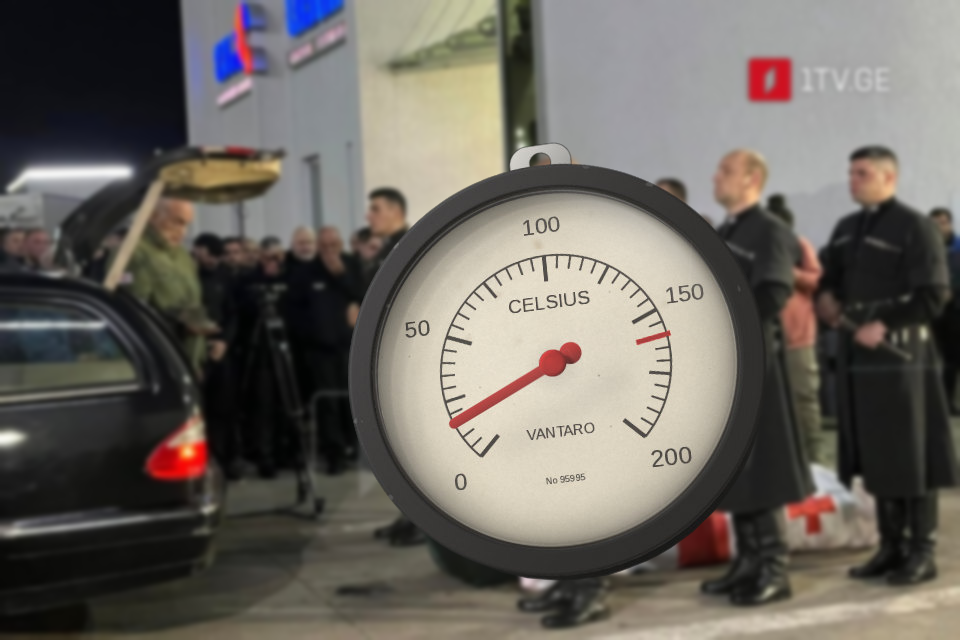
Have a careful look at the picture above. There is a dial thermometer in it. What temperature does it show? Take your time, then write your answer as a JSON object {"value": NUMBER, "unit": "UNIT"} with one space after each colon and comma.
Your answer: {"value": 15, "unit": "°C"}
